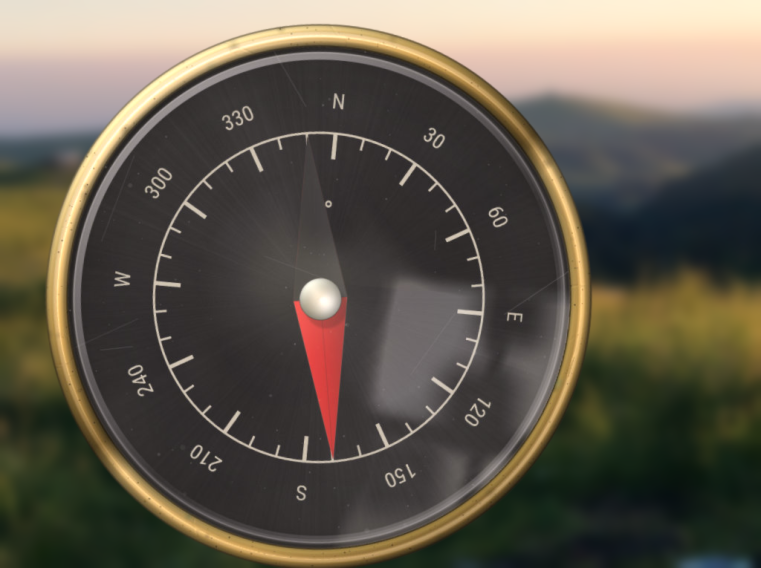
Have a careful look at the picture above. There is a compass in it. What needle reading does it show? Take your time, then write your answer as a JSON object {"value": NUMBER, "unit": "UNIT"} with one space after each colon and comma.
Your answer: {"value": 170, "unit": "°"}
